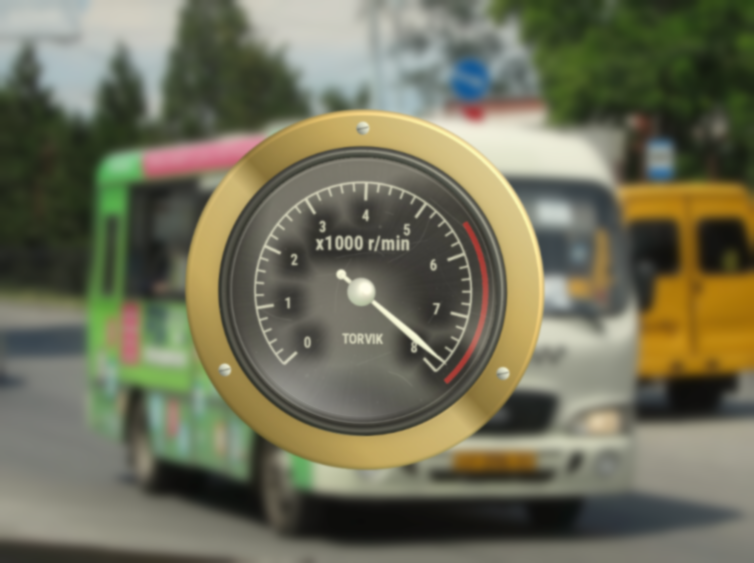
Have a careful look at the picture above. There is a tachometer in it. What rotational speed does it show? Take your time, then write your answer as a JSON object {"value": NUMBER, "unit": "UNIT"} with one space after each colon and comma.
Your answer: {"value": 7800, "unit": "rpm"}
